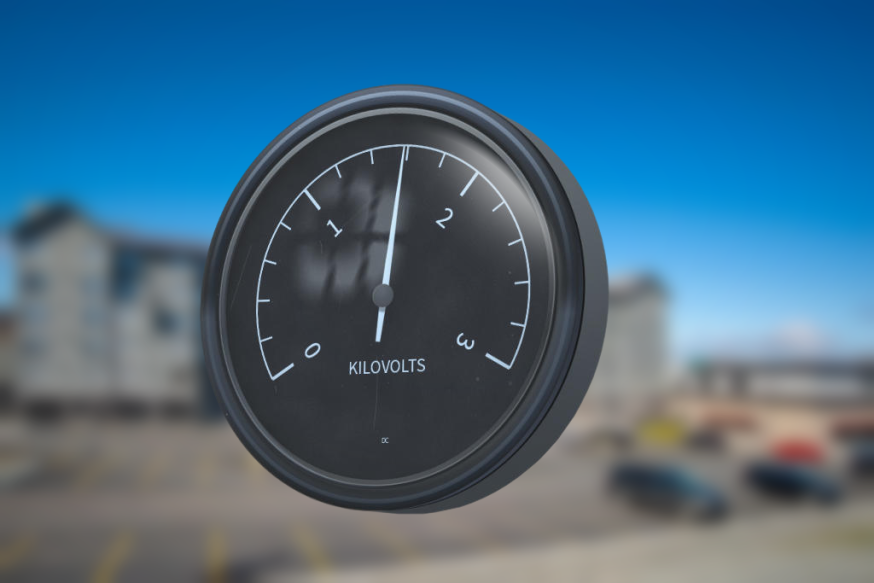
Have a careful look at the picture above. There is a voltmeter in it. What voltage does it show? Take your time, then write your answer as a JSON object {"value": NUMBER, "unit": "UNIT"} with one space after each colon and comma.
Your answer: {"value": 1.6, "unit": "kV"}
